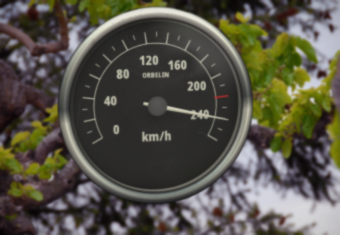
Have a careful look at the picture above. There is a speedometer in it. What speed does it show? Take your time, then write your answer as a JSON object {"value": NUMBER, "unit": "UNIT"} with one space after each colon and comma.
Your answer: {"value": 240, "unit": "km/h"}
